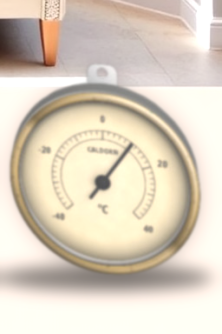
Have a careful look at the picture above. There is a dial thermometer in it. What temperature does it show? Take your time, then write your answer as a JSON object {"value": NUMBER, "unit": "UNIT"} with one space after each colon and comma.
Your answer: {"value": 10, "unit": "°C"}
